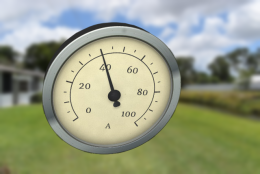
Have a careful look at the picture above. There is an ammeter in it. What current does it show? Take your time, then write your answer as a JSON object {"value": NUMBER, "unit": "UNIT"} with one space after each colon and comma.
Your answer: {"value": 40, "unit": "A"}
